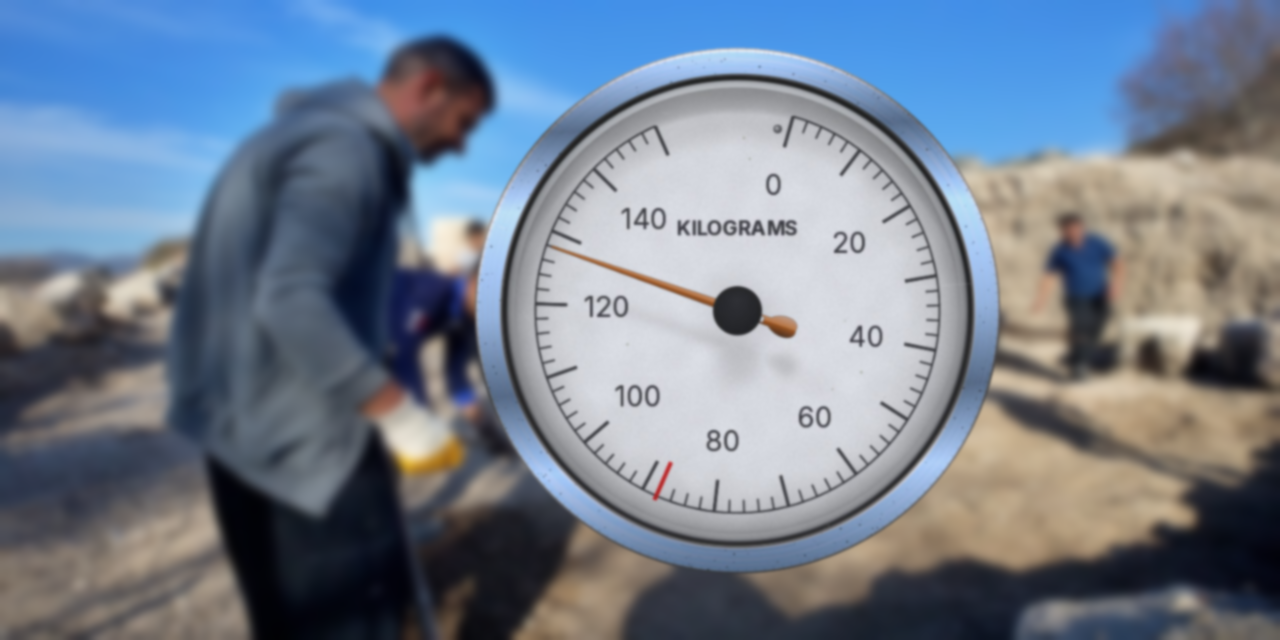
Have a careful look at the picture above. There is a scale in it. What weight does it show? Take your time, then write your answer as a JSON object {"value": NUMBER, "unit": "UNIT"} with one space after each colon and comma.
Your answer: {"value": 128, "unit": "kg"}
